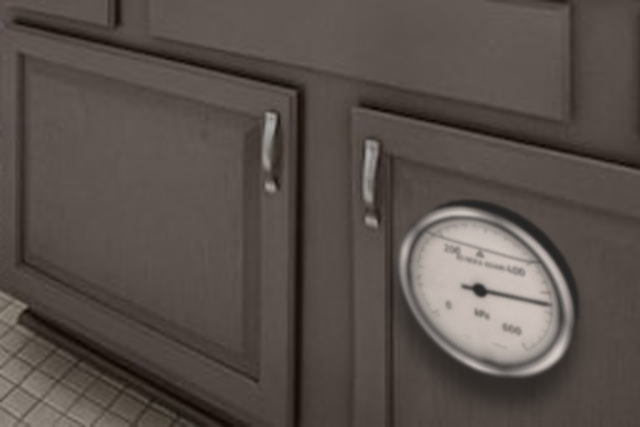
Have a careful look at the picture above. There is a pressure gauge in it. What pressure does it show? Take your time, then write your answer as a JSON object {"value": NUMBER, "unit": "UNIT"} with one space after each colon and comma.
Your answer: {"value": 480, "unit": "kPa"}
